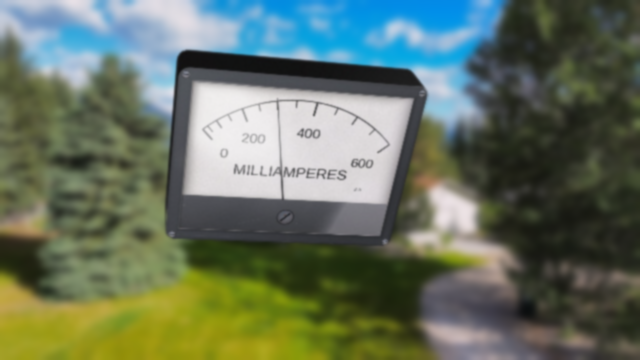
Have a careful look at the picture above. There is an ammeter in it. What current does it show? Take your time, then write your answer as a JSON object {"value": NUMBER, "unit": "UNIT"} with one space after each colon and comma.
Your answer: {"value": 300, "unit": "mA"}
